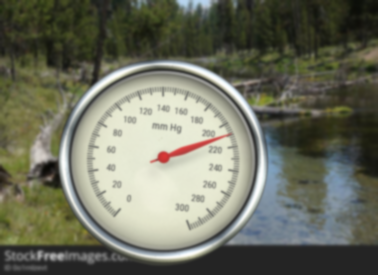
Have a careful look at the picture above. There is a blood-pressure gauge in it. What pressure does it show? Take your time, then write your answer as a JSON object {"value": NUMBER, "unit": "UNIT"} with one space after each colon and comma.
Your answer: {"value": 210, "unit": "mmHg"}
